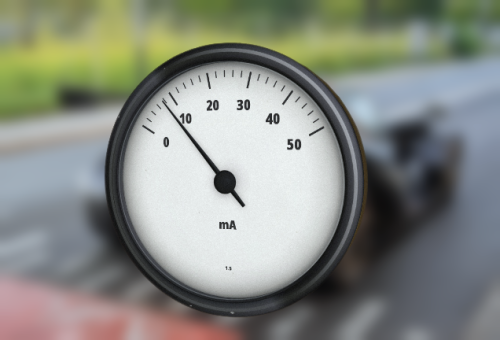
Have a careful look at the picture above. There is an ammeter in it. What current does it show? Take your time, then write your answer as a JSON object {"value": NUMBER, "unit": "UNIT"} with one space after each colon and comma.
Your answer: {"value": 8, "unit": "mA"}
